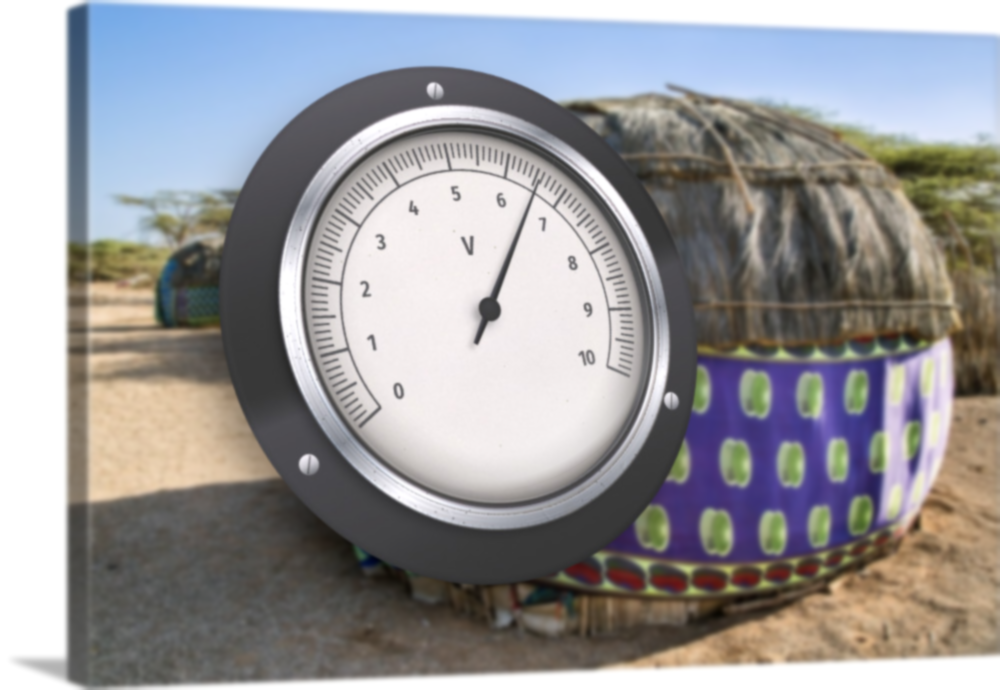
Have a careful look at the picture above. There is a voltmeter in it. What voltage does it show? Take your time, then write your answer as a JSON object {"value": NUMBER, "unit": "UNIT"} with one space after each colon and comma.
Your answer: {"value": 6.5, "unit": "V"}
